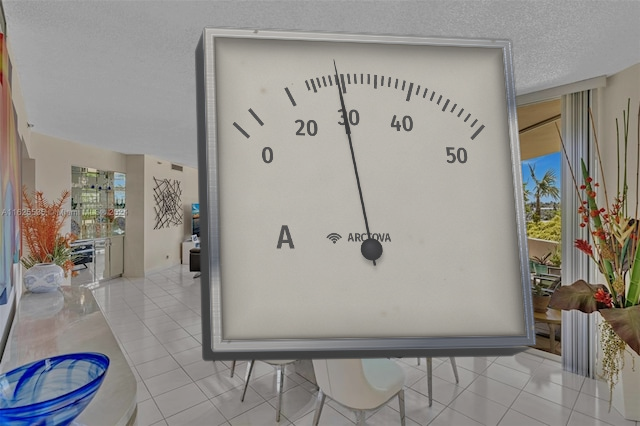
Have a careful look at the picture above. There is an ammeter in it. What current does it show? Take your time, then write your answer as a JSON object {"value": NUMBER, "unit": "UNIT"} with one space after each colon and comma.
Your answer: {"value": 29, "unit": "A"}
